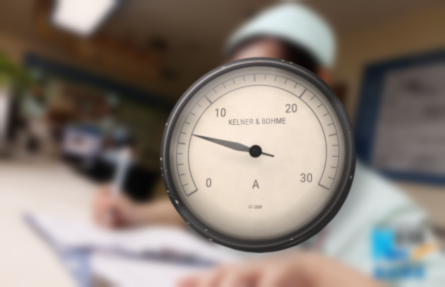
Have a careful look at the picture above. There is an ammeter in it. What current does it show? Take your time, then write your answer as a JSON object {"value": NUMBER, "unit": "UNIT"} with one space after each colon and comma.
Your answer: {"value": 6, "unit": "A"}
